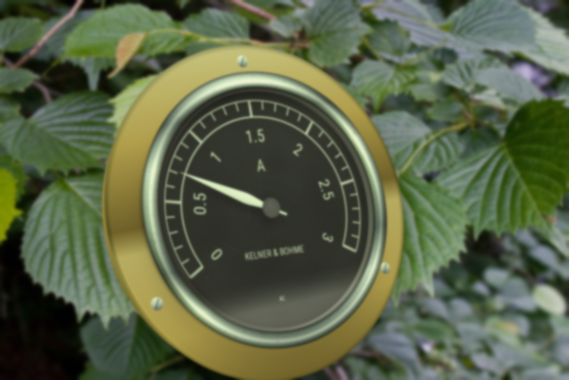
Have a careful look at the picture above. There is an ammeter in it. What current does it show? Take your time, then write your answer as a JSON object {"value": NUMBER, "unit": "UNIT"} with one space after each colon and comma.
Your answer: {"value": 0.7, "unit": "A"}
